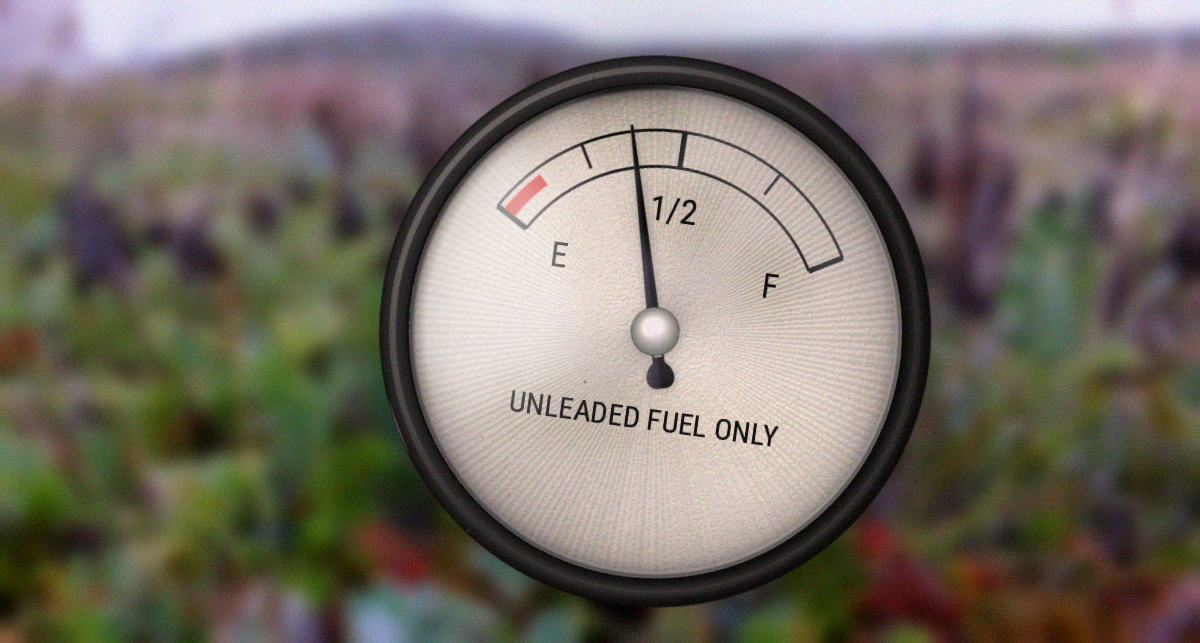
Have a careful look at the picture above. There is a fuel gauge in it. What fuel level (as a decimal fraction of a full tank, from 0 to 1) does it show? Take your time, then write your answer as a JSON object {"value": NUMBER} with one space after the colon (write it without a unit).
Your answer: {"value": 0.375}
